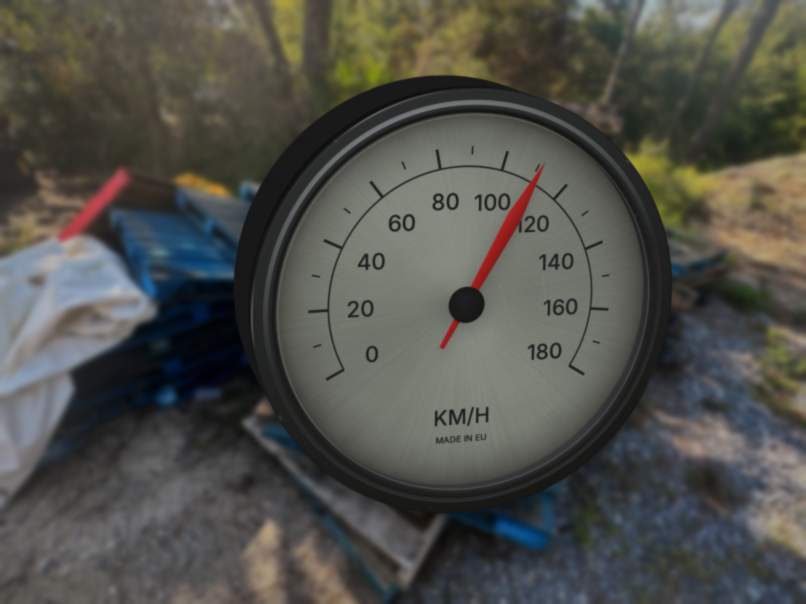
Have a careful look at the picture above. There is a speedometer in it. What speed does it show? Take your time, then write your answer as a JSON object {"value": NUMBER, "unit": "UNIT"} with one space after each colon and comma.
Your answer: {"value": 110, "unit": "km/h"}
